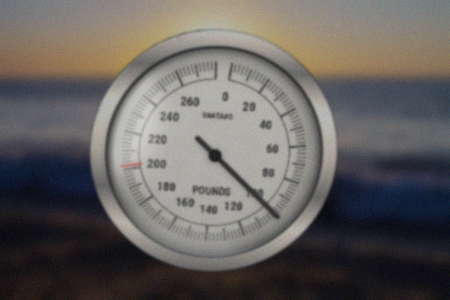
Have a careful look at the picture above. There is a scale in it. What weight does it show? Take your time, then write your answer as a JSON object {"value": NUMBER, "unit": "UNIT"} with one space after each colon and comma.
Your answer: {"value": 100, "unit": "lb"}
